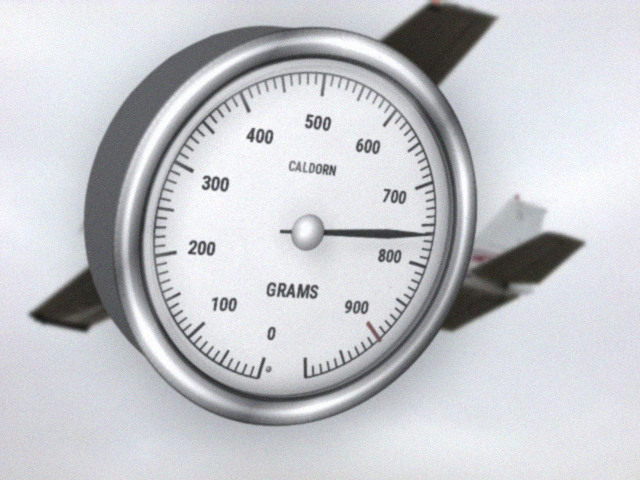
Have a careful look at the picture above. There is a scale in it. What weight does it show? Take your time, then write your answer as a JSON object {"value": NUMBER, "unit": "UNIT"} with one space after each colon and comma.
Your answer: {"value": 760, "unit": "g"}
